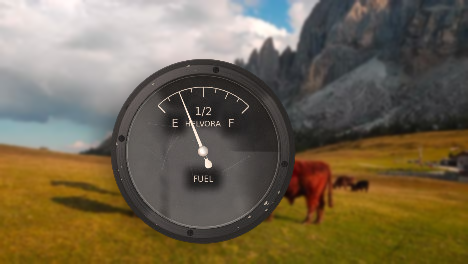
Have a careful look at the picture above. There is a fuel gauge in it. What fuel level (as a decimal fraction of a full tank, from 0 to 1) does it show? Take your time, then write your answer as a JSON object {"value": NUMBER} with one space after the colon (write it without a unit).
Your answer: {"value": 0.25}
